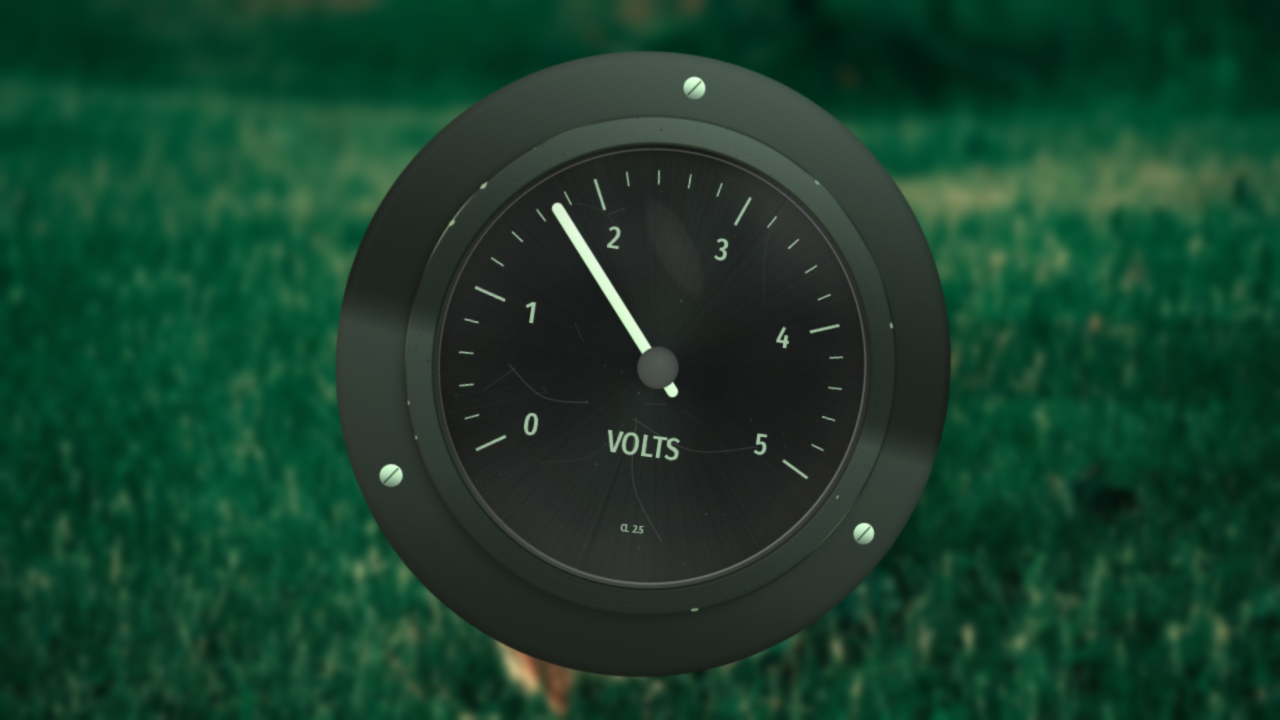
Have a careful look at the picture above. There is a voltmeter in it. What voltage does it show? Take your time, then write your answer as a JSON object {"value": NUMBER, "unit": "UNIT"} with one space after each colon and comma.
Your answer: {"value": 1.7, "unit": "V"}
